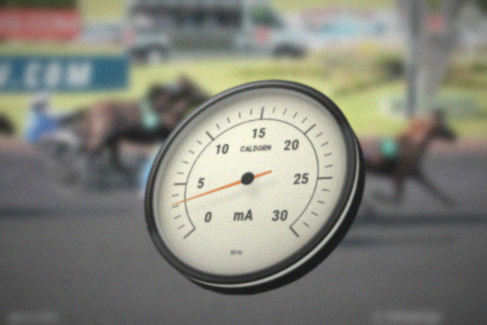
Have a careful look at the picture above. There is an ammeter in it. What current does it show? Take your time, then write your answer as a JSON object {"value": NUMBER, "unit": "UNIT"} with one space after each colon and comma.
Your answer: {"value": 3, "unit": "mA"}
